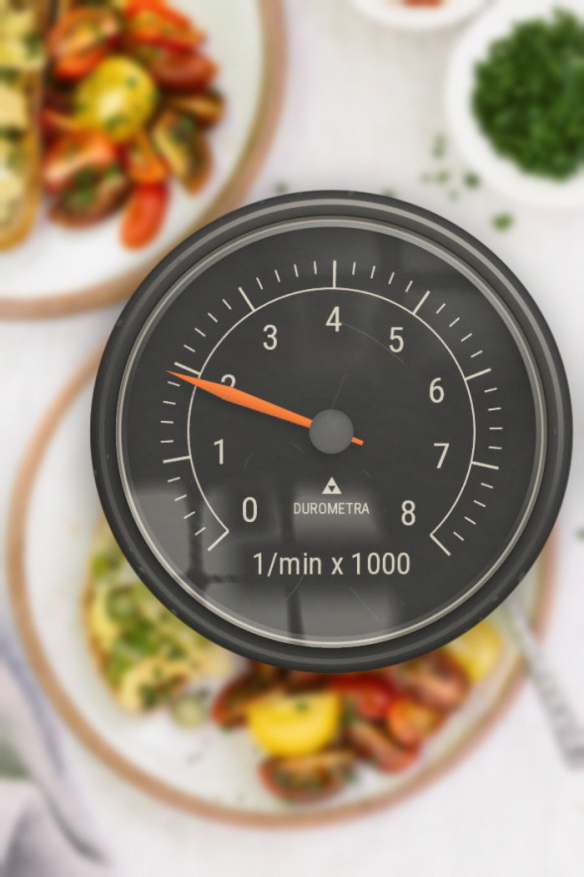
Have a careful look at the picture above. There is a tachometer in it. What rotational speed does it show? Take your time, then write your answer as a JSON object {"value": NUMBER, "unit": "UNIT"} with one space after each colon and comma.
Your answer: {"value": 1900, "unit": "rpm"}
